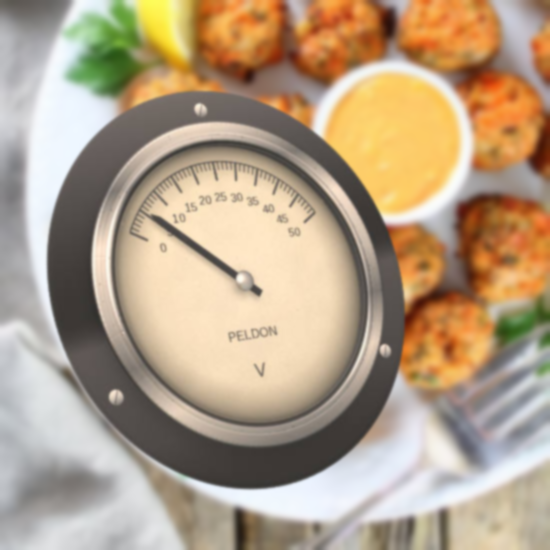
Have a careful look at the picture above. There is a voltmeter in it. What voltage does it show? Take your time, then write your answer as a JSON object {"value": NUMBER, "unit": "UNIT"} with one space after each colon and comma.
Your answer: {"value": 5, "unit": "V"}
